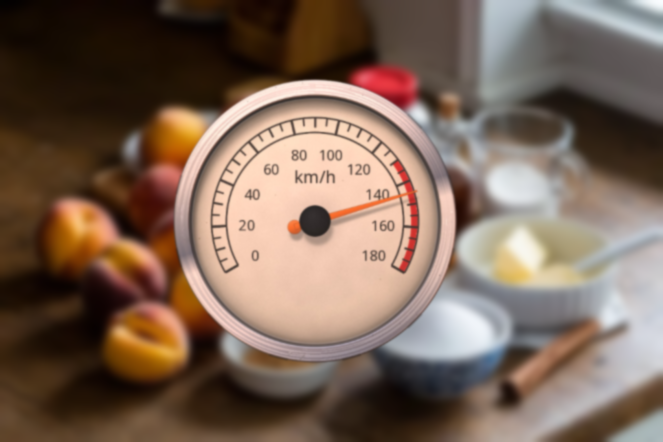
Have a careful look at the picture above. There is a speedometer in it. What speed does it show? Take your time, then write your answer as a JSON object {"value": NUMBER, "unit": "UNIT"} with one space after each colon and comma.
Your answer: {"value": 145, "unit": "km/h"}
